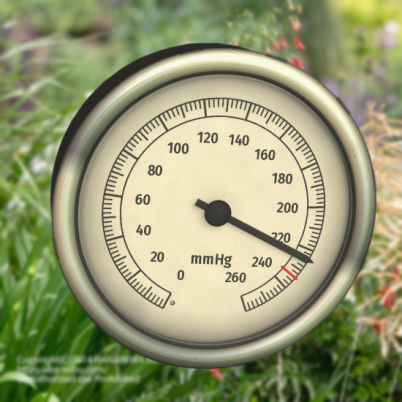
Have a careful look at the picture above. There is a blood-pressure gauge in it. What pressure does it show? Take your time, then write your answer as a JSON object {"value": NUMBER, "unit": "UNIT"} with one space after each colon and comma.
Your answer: {"value": 224, "unit": "mmHg"}
